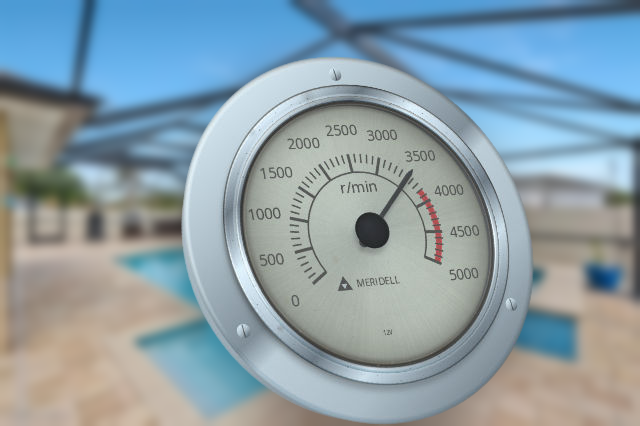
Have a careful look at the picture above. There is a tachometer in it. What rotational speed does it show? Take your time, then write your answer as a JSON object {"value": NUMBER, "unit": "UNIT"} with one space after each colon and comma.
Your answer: {"value": 3500, "unit": "rpm"}
